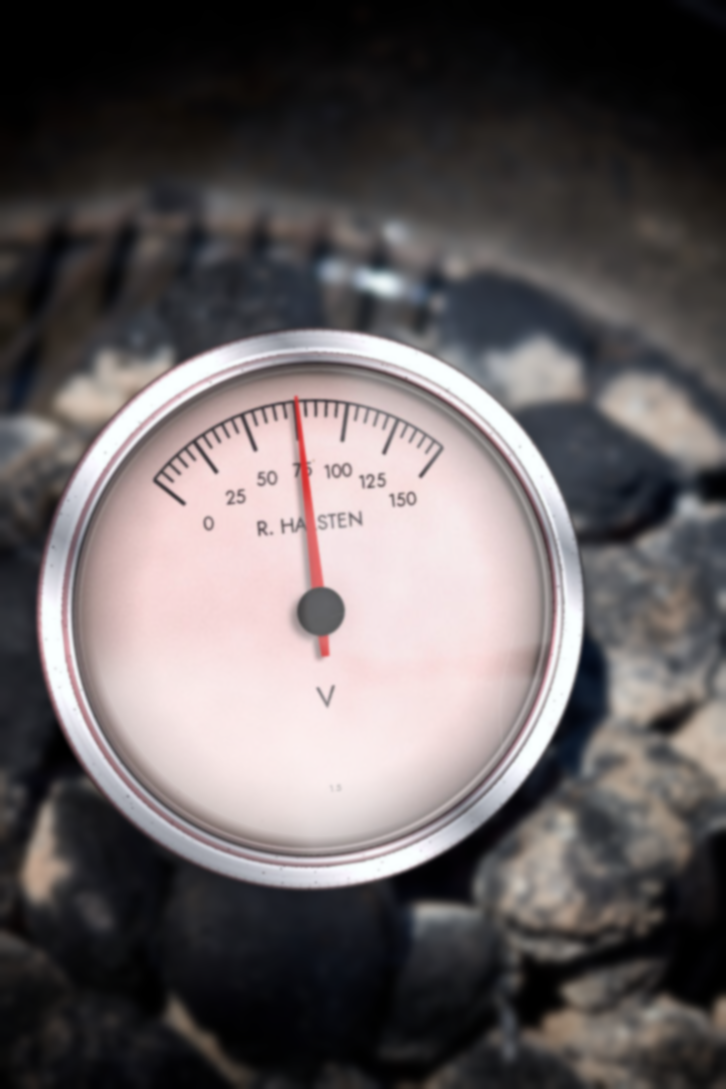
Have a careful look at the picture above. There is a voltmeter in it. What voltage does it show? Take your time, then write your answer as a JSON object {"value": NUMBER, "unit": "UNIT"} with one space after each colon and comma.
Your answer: {"value": 75, "unit": "V"}
